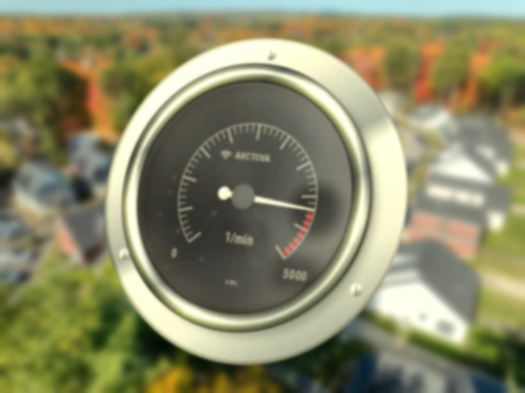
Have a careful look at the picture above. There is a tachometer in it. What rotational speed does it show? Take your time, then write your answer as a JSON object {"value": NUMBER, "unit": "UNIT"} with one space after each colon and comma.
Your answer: {"value": 4200, "unit": "rpm"}
